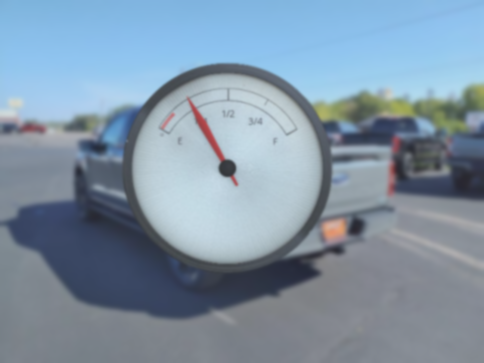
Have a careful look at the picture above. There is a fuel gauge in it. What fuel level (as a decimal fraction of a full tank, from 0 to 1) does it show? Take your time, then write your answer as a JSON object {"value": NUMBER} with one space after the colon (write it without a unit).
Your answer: {"value": 0.25}
